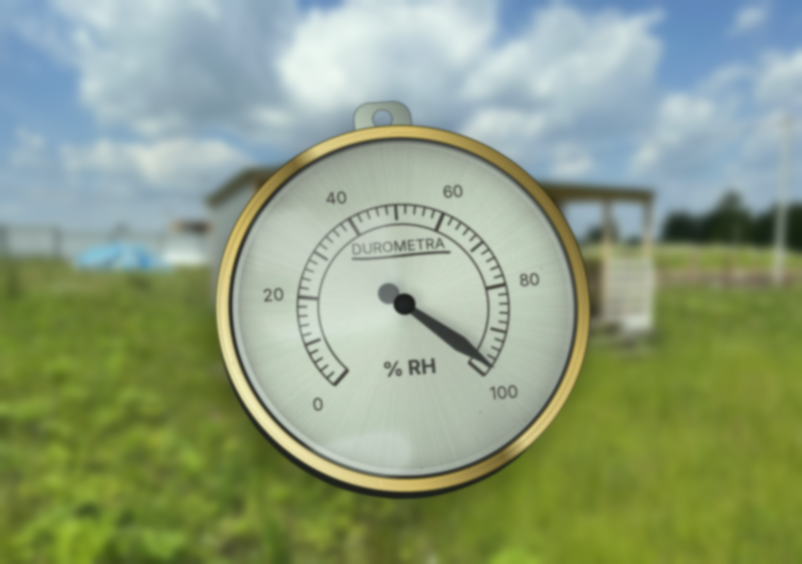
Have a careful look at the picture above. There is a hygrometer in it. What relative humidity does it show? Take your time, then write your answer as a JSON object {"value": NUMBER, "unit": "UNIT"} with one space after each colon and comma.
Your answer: {"value": 98, "unit": "%"}
